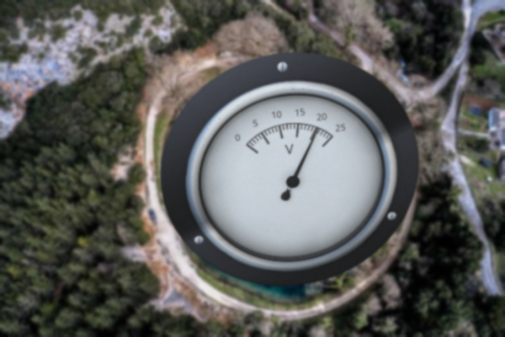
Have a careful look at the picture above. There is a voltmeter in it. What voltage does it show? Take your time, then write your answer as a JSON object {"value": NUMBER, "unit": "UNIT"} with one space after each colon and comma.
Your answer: {"value": 20, "unit": "V"}
